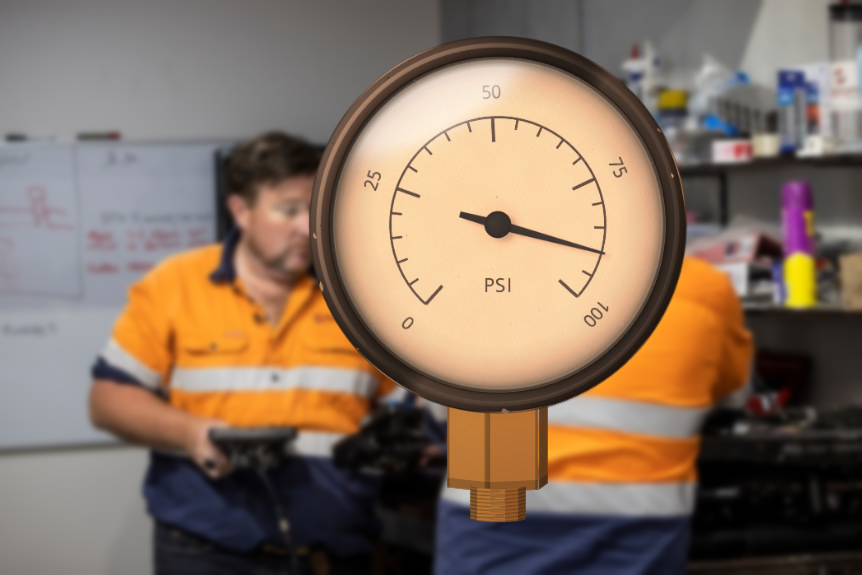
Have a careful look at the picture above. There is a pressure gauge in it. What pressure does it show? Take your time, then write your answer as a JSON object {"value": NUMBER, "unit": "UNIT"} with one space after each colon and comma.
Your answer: {"value": 90, "unit": "psi"}
